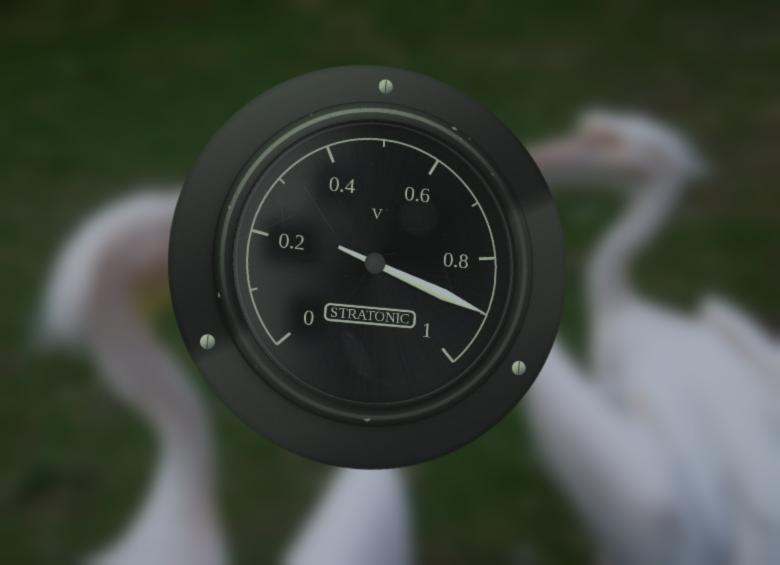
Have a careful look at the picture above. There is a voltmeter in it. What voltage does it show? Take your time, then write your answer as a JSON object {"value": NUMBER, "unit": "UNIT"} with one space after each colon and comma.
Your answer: {"value": 0.9, "unit": "V"}
